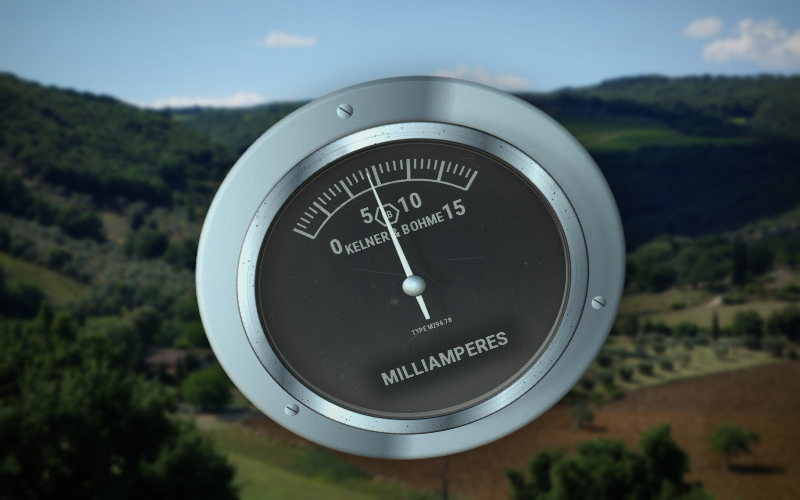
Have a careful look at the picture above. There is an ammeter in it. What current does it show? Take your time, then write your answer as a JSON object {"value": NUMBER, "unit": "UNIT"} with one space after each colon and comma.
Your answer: {"value": 7, "unit": "mA"}
